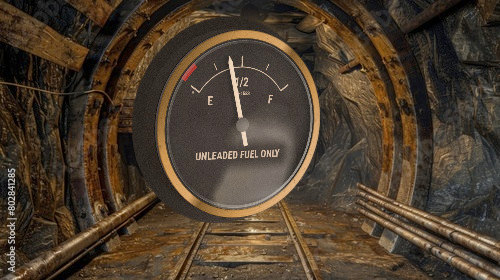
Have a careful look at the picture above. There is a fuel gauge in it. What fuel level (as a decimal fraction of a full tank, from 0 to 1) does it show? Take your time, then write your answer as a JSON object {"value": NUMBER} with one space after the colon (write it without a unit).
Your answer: {"value": 0.375}
